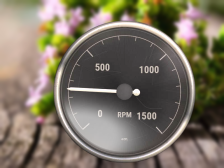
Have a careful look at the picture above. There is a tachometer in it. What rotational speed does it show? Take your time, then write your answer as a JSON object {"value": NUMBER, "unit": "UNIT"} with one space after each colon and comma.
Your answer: {"value": 250, "unit": "rpm"}
